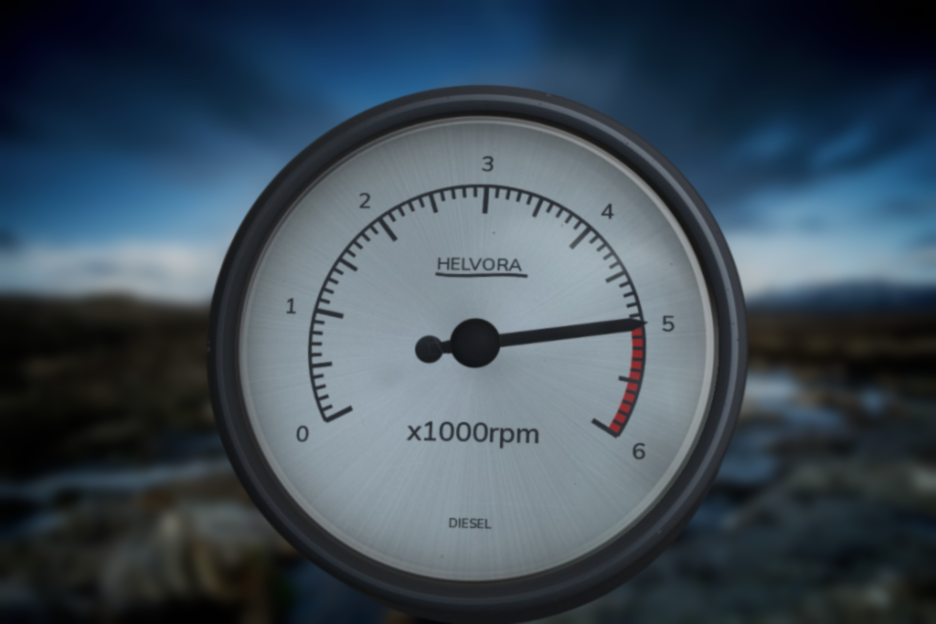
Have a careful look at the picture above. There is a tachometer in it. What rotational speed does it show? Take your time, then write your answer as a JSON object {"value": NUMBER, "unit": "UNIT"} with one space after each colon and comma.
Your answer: {"value": 5000, "unit": "rpm"}
